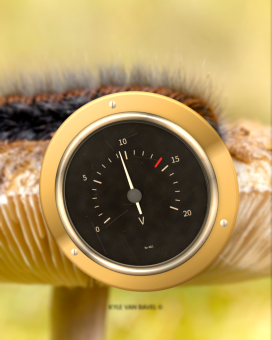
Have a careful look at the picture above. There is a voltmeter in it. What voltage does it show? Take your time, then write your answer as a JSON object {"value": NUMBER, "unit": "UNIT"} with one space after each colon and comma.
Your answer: {"value": 9.5, "unit": "V"}
